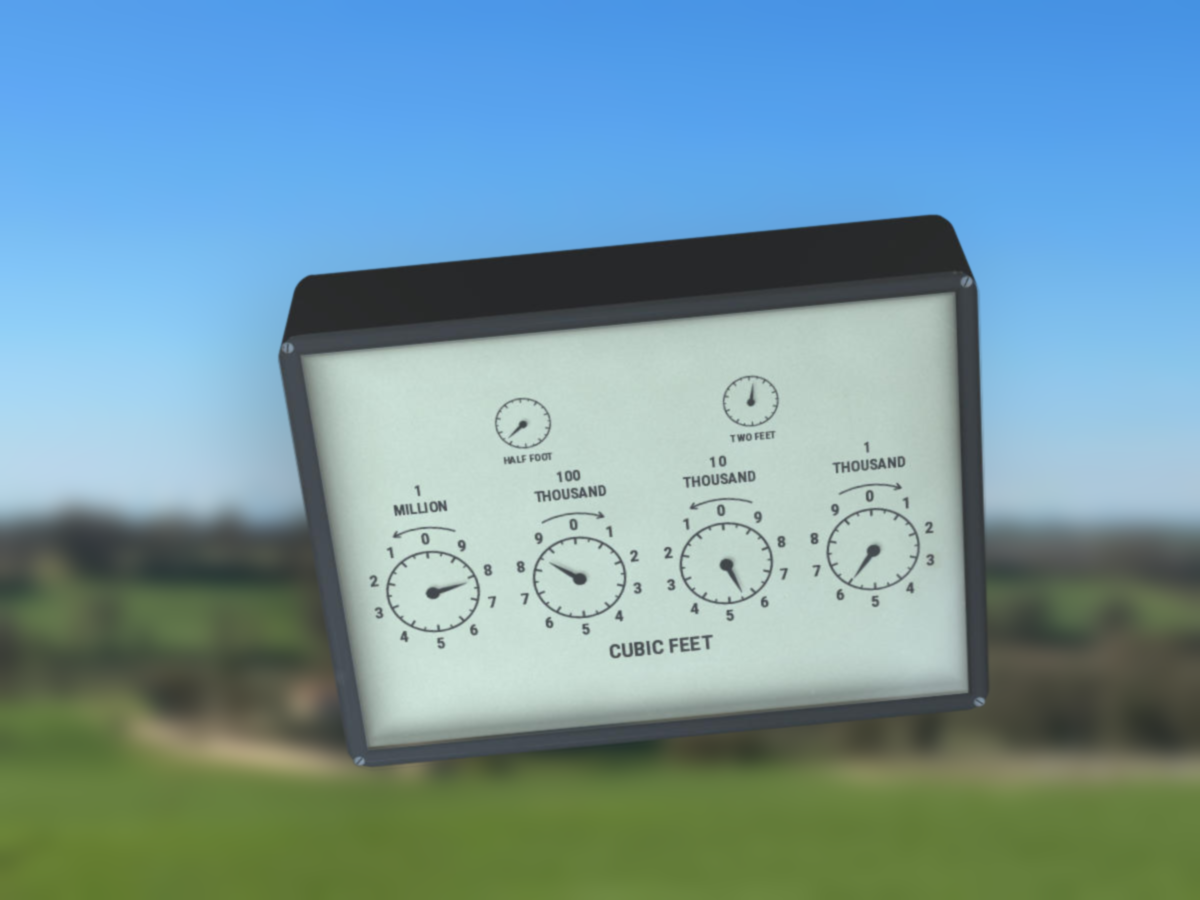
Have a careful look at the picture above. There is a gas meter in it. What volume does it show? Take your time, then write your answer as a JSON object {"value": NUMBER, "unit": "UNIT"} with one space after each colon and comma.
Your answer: {"value": 785600, "unit": "ft³"}
